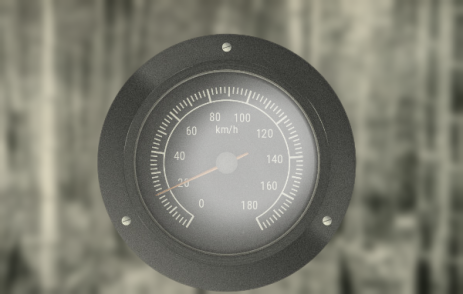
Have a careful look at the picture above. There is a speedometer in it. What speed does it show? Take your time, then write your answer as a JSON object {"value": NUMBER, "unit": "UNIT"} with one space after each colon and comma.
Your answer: {"value": 20, "unit": "km/h"}
